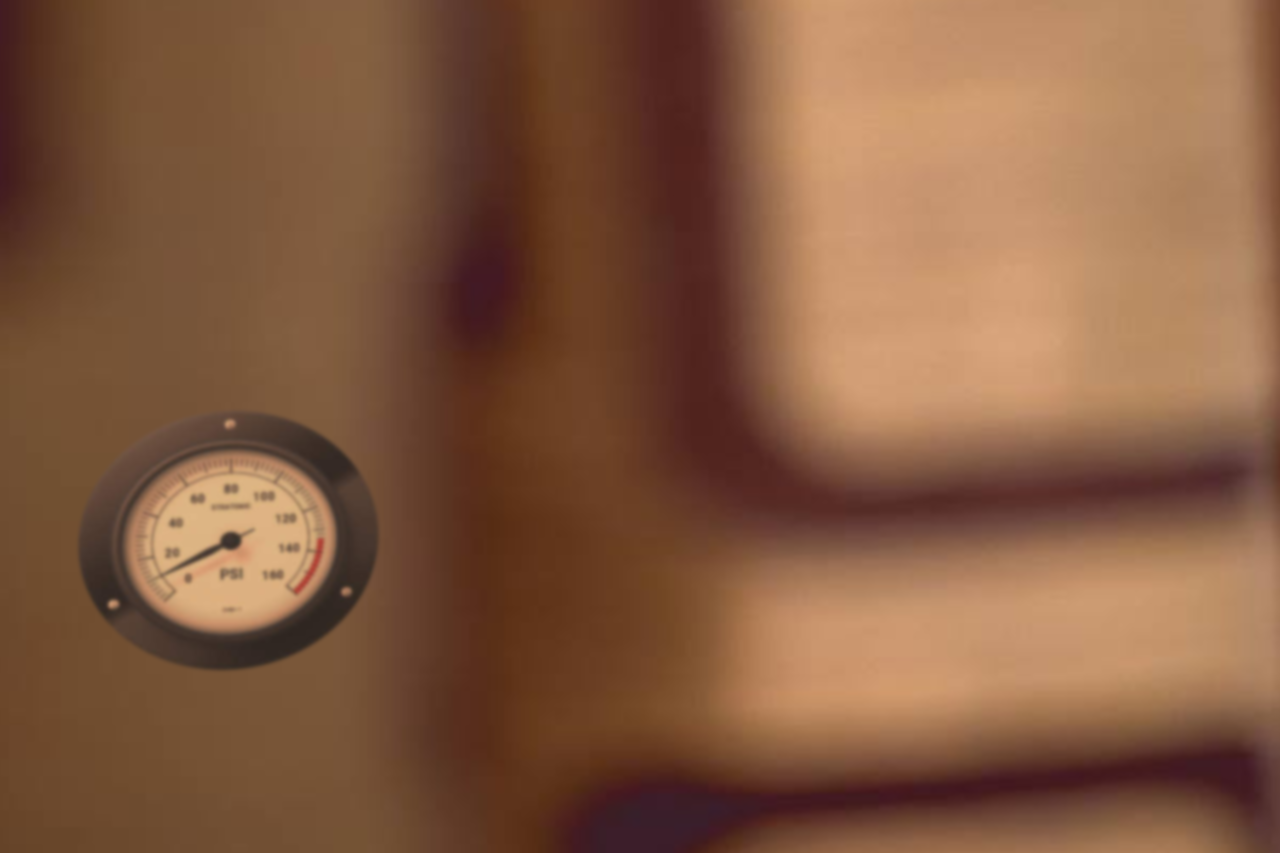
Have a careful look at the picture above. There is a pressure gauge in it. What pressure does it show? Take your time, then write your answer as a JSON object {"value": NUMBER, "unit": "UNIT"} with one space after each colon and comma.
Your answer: {"value": 10, "unit": "psi"}
